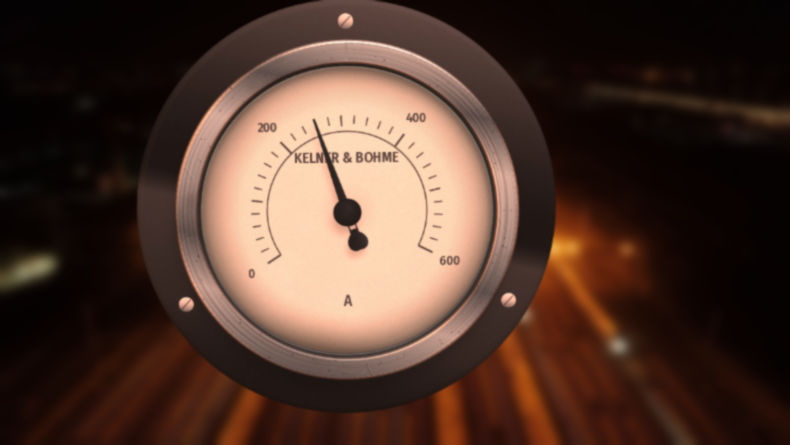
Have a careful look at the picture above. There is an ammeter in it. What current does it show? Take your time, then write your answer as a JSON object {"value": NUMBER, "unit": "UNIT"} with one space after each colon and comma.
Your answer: {"value": 260, "unit": "A"}
